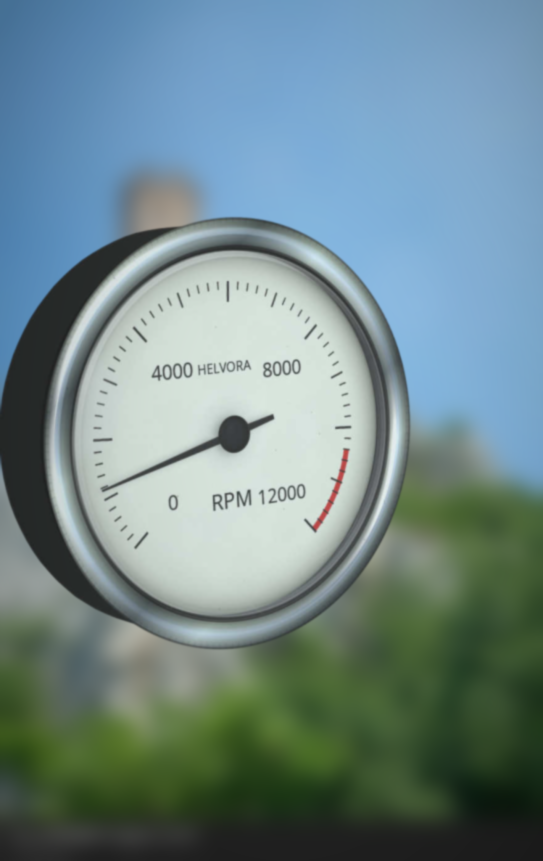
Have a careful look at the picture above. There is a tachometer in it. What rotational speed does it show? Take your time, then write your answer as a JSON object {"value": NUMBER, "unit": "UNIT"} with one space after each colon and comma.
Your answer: {"value": 1200, "unit": "rpm"}
